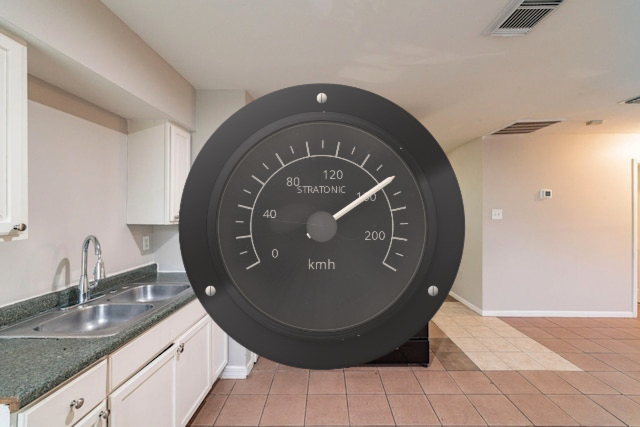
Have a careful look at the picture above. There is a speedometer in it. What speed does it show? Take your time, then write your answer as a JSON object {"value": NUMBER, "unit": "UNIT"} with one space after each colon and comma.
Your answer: {"value": 160, "unit": "km/h"}
